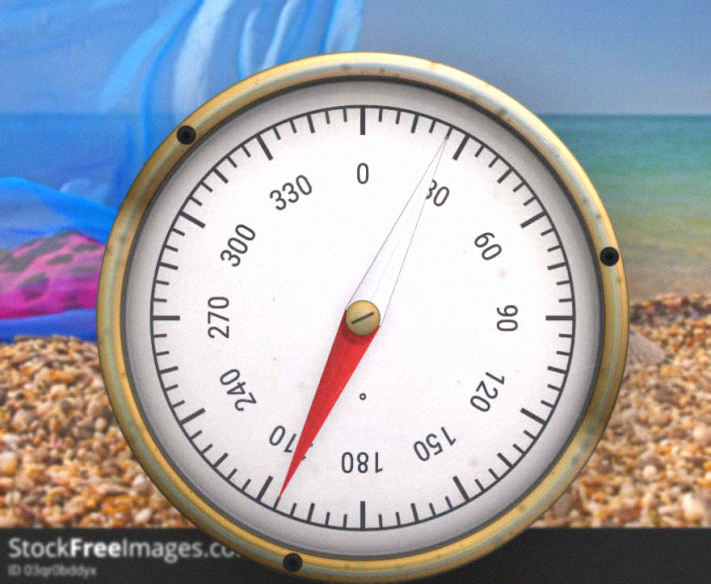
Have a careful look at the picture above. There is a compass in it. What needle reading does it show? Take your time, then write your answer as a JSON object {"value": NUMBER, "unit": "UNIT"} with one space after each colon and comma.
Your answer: {"value": 205, "unit": "°"}
